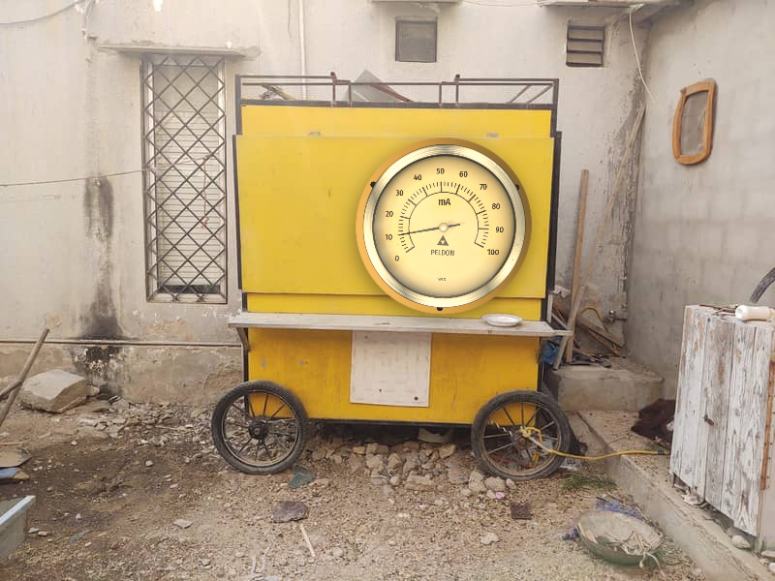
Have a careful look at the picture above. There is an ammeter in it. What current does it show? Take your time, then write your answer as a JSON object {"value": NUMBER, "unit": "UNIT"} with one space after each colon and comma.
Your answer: {"value": 10, "unit": "mA"}
